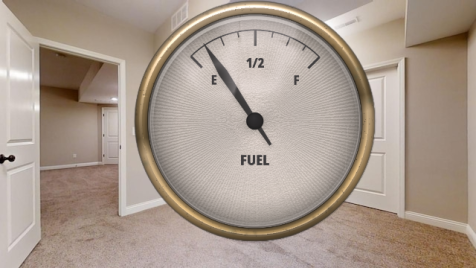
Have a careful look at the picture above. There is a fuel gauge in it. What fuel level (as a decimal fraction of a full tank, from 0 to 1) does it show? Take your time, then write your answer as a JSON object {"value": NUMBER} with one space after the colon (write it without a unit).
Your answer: {"value": 0.125}
